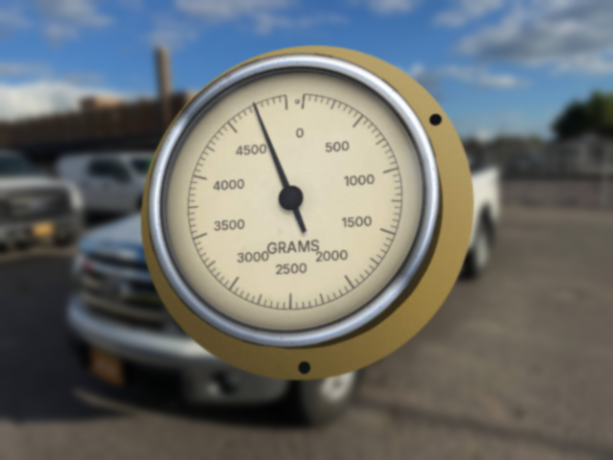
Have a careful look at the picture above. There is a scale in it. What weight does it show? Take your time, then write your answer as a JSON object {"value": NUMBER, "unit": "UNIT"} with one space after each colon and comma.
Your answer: {"value": 4750, "unit": "g"}
